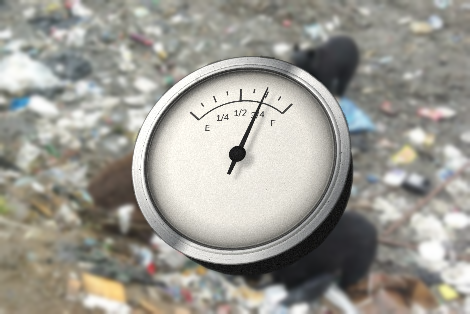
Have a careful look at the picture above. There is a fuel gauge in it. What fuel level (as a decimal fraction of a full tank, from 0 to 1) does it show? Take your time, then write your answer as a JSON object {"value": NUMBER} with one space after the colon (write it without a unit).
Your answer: {"value": 0.75}
